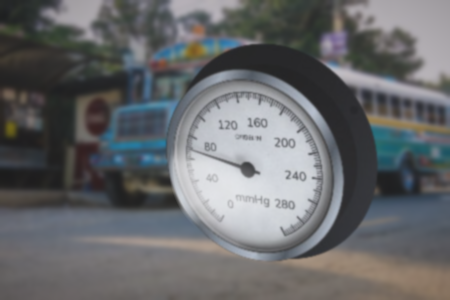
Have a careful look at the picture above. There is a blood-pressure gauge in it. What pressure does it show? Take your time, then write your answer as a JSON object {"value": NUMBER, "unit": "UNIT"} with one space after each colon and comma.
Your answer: {"value": 70, "unit": "mmHg"}
